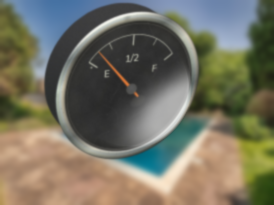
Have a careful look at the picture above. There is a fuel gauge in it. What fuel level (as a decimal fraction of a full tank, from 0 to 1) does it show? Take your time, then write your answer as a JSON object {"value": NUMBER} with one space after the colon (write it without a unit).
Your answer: {"value": 0.125}
